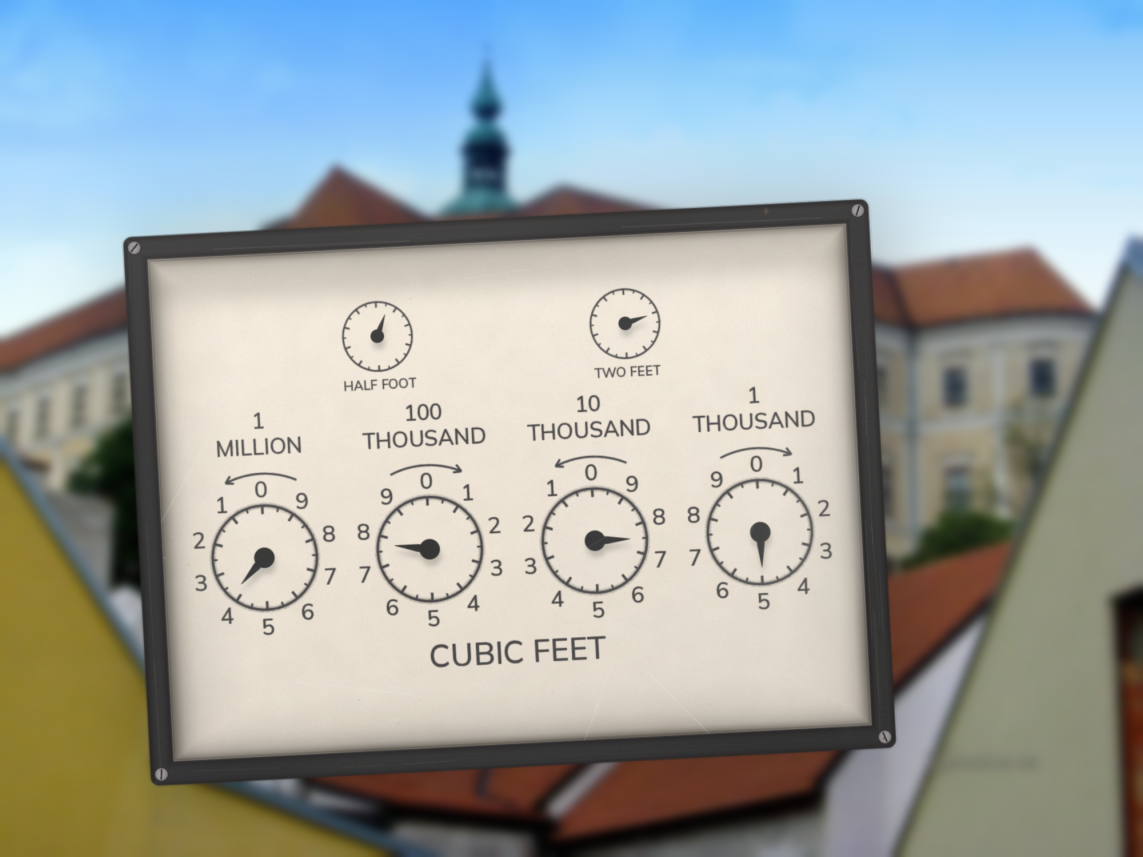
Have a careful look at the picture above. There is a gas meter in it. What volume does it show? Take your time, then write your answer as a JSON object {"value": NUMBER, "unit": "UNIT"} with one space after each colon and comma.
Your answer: {"value": 377500, "unit": "ft³"}
